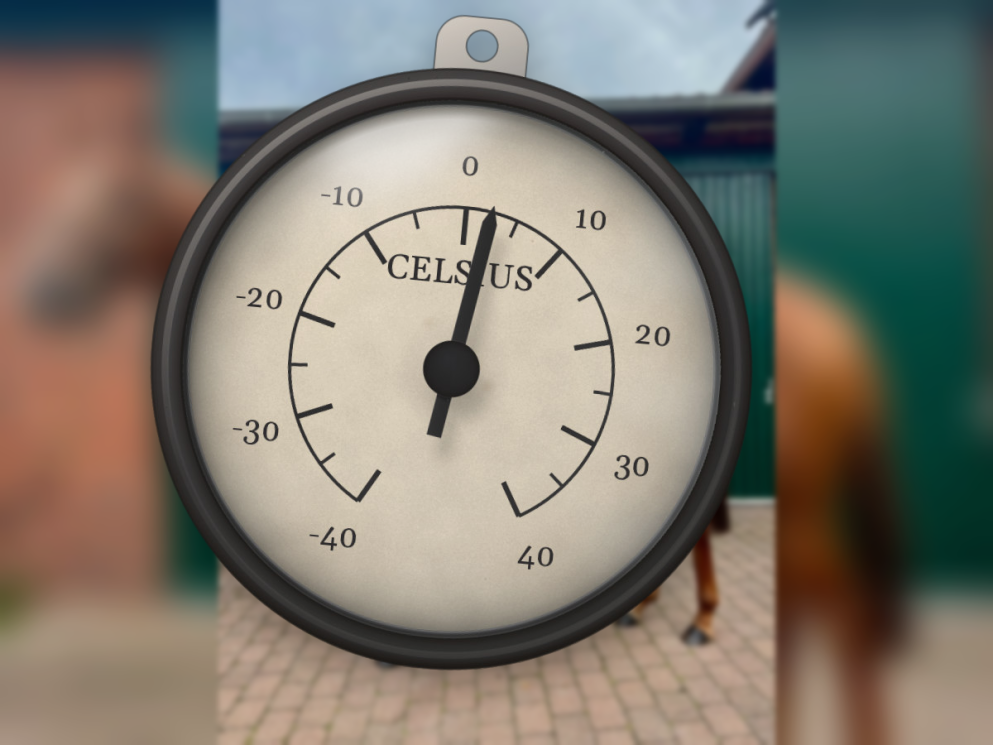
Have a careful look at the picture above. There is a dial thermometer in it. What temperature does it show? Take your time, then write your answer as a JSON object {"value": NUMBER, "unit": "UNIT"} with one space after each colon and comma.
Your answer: {"value": 2.5, "unit": "°C"}
